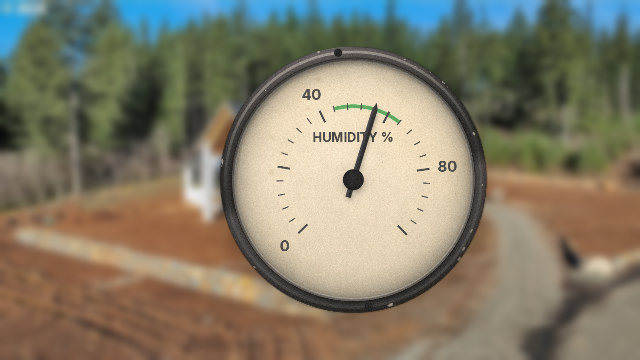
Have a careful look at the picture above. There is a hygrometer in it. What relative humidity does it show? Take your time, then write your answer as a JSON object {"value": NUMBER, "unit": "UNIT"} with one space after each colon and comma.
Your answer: {"value": 56, "unit": "%"}
